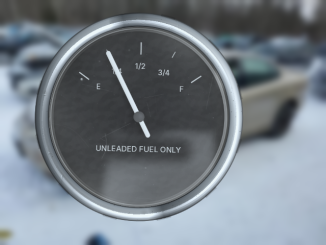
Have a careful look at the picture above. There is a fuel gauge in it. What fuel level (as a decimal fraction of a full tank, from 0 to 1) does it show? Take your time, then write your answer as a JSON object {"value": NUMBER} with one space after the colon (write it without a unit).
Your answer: {"value": 0.25}
